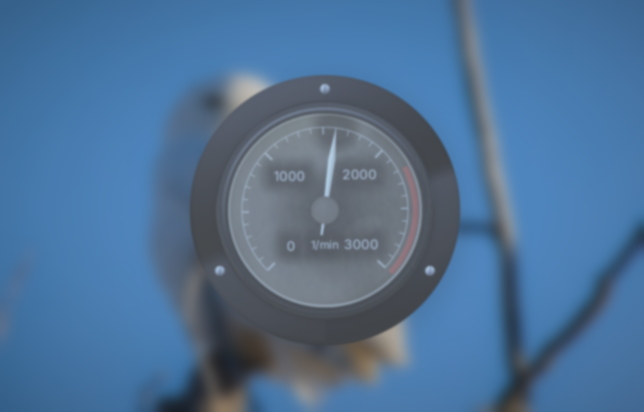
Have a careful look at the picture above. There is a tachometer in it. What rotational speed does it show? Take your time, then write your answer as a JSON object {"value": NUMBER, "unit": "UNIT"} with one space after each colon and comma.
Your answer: {"value": 1600, "unit": "rpm"}
